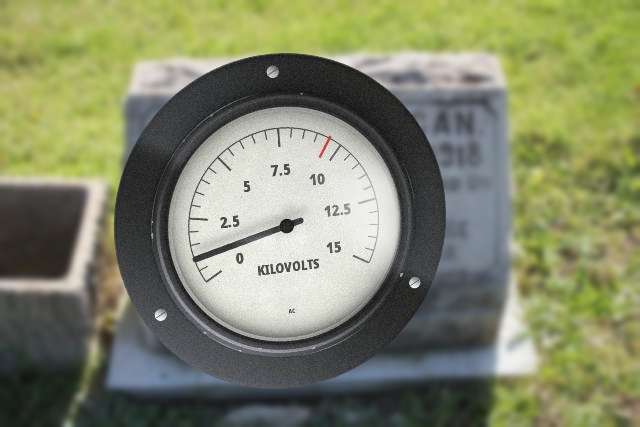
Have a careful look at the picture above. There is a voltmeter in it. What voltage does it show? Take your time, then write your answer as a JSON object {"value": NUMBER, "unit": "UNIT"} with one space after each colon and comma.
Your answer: {"value": 1, "unit": "kV"}
